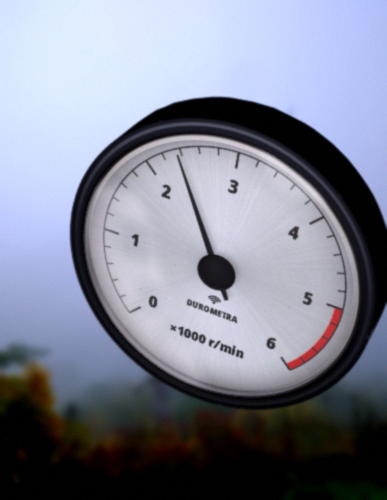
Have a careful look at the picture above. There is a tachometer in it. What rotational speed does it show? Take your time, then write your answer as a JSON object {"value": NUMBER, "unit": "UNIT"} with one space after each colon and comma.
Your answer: {"value": 2400, "unit": "rpm"}
